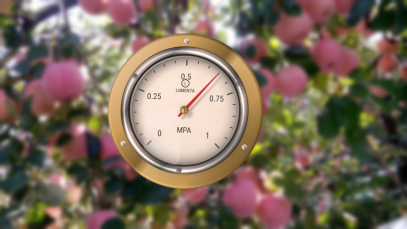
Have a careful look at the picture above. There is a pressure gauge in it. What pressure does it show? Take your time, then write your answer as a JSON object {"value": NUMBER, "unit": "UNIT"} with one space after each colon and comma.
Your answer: {"value": 0.65, "unit": "MPa"}
